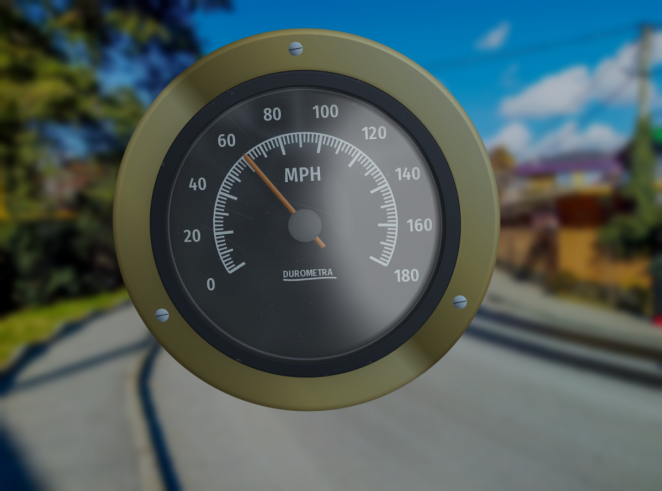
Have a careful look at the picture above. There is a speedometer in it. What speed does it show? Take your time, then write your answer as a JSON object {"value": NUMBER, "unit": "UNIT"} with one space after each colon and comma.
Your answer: {"value": 62, "unit": "mph"}
